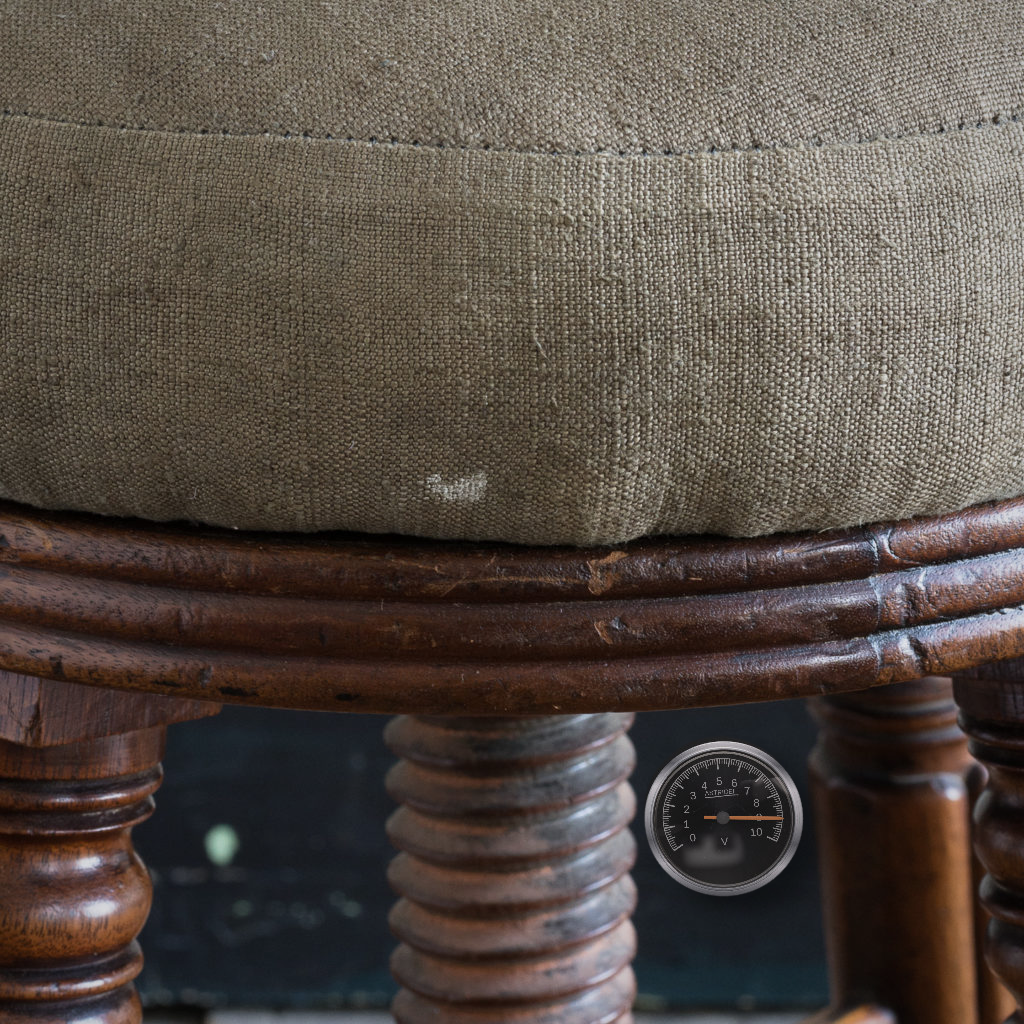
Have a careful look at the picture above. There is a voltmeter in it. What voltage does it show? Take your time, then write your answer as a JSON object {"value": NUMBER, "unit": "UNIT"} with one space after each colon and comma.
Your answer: {"value": 9, "unit": "V"}
